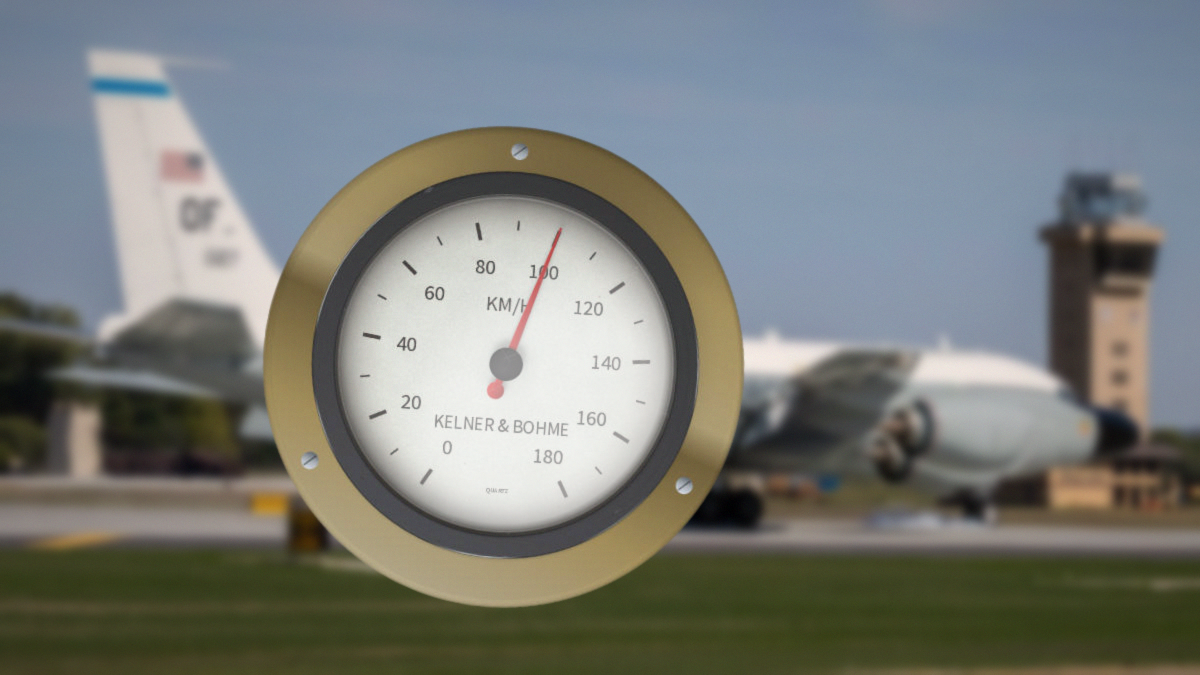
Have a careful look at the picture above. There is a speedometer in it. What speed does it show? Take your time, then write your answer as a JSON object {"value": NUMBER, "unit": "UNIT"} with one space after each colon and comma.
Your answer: {"value": 100, "unit": "km/h"}
